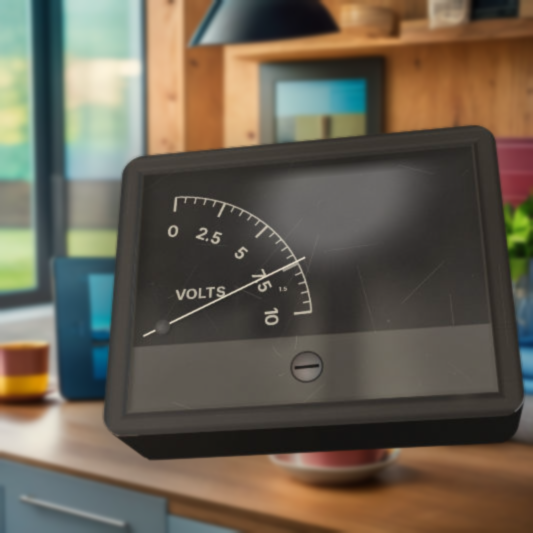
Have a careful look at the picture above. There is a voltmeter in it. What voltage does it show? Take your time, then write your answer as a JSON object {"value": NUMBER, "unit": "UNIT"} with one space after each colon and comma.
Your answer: {"value": 7.5, "unit": "V"}
